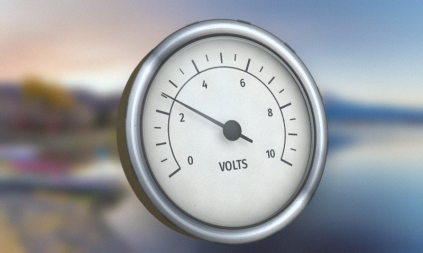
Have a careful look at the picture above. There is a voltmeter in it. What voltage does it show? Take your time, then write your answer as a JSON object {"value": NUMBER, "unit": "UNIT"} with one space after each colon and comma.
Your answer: {"value": 2.5, "unit": "V"}
